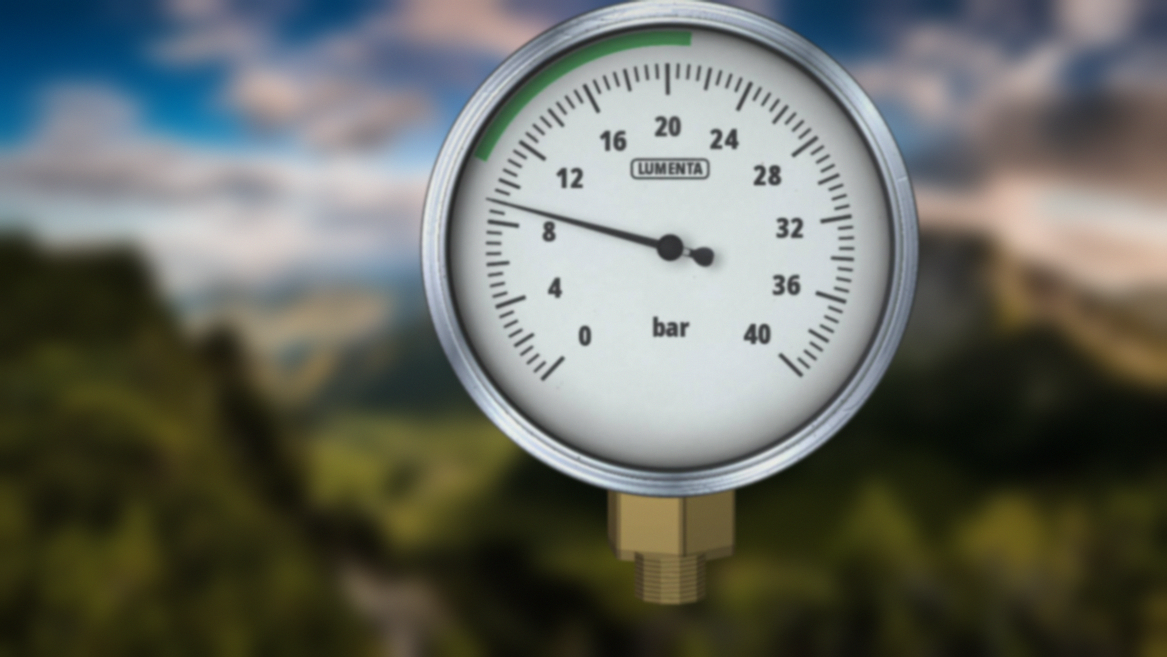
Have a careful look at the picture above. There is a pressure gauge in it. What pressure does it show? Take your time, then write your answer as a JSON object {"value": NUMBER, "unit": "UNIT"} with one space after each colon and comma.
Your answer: {"value": 9, "unit": "bar"}
